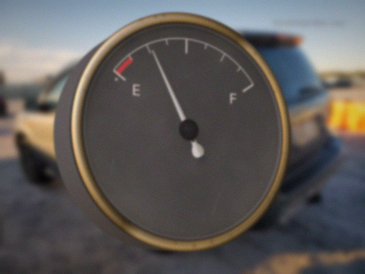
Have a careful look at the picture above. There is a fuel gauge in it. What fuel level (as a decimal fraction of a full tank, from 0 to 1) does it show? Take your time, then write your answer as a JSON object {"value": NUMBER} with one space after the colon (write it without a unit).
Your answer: {"value": 0.25}
